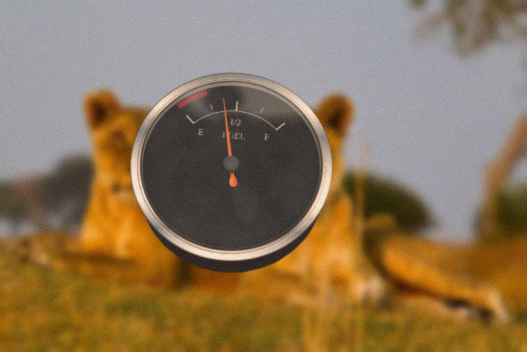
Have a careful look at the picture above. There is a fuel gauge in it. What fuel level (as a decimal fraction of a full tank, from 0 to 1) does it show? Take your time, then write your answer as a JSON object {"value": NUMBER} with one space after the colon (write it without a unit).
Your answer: {"value": 0.375}
